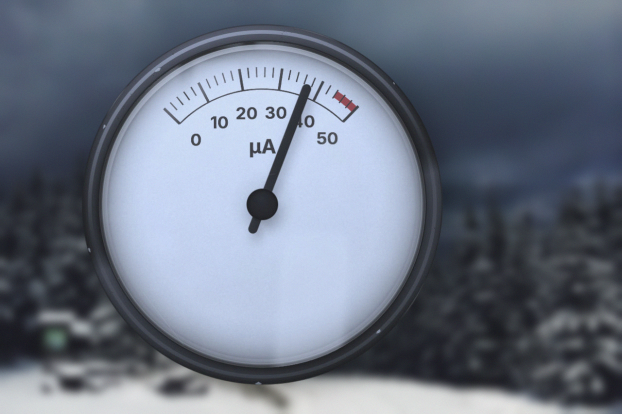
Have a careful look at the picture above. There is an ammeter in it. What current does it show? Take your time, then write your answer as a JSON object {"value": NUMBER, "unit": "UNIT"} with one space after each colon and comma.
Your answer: {"value": 37, "unit": "µA"}
